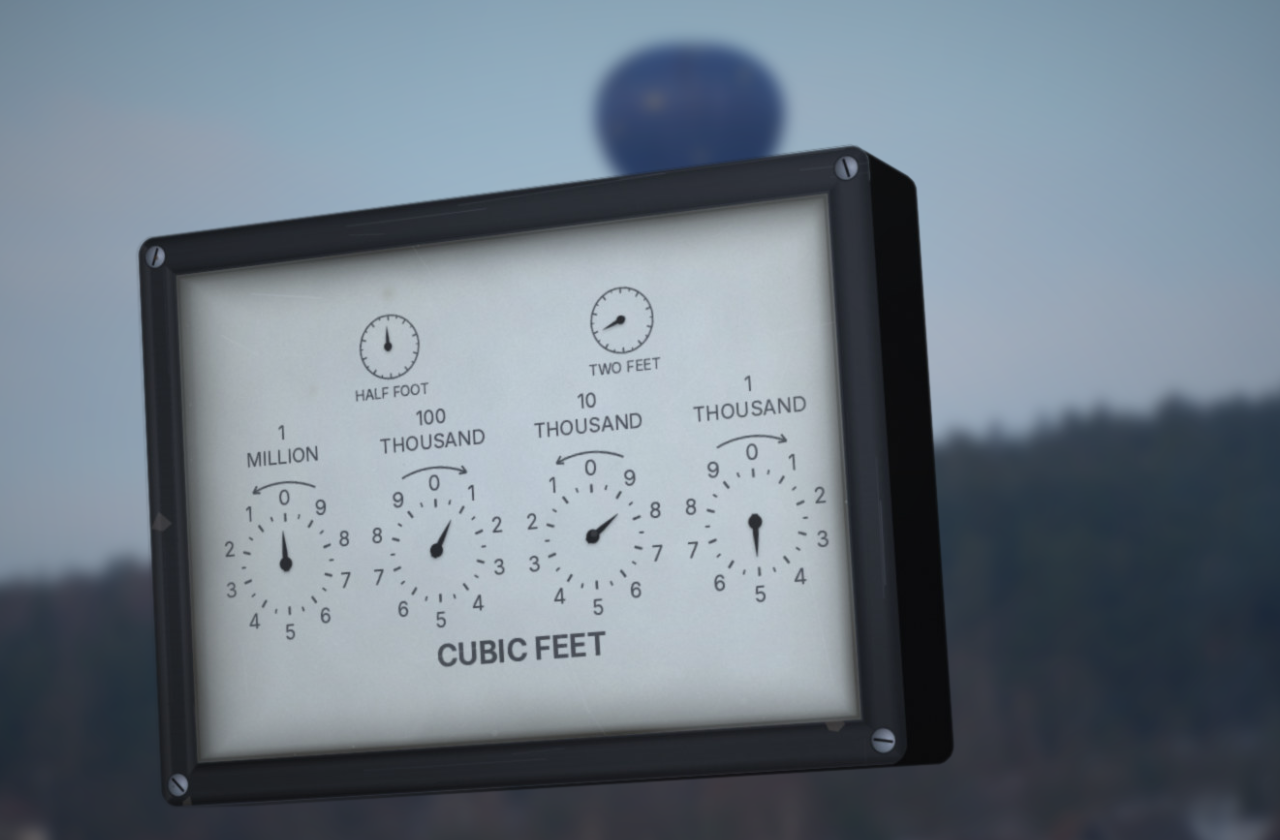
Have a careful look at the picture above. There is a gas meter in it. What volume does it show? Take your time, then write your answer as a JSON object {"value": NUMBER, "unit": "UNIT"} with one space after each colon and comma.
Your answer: {"value": 8500, "unit": "ft³"}
